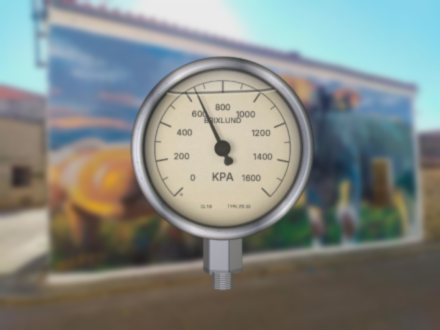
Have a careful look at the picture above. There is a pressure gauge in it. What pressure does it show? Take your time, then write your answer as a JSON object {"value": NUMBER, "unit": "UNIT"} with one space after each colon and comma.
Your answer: {"value": 650, "unit": "kPa"}
